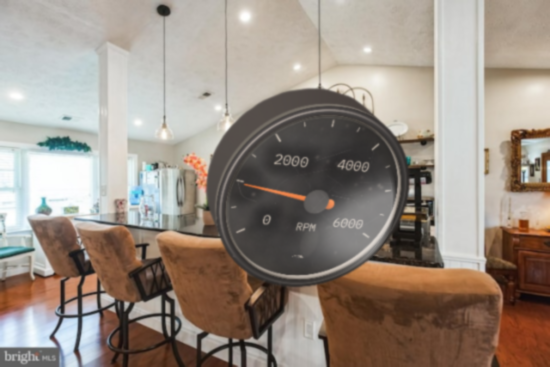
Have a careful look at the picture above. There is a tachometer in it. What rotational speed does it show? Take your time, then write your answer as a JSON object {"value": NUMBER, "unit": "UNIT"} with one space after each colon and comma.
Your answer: {"value": 1000, "unit": "rpm"}
